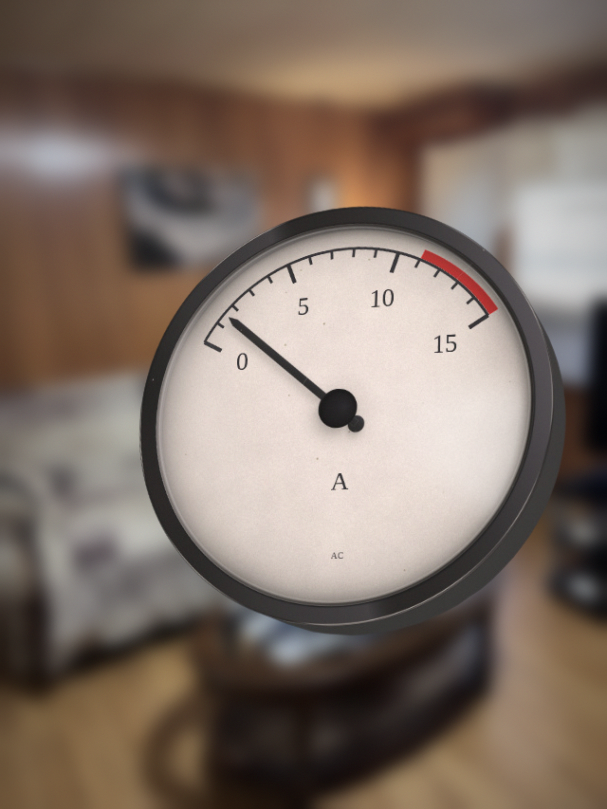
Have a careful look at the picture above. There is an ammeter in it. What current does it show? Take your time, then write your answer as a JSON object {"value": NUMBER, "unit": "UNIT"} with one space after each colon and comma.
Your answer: {"value": 1.5, "unit": "A"}
